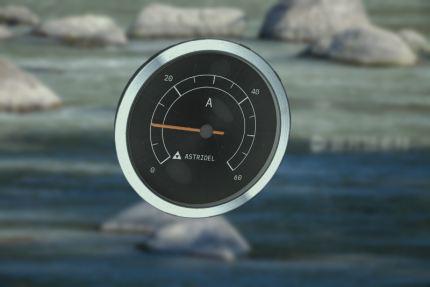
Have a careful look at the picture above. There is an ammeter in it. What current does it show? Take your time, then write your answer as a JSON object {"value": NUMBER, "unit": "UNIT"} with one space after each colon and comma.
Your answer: {"value": 10, "unit": "A"}
